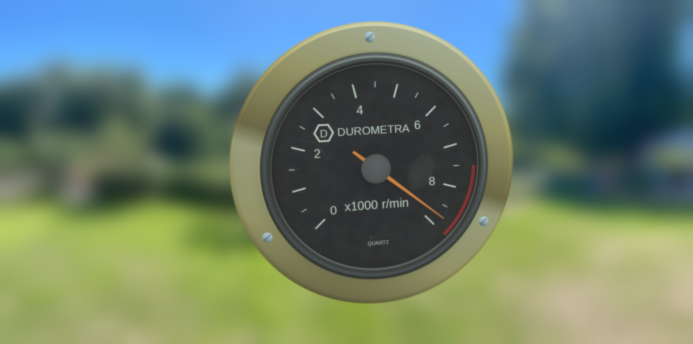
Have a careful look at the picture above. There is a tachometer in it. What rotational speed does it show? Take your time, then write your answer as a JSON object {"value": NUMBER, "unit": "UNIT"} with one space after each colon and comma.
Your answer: {"value": 8750, "unit": "rpm"}
